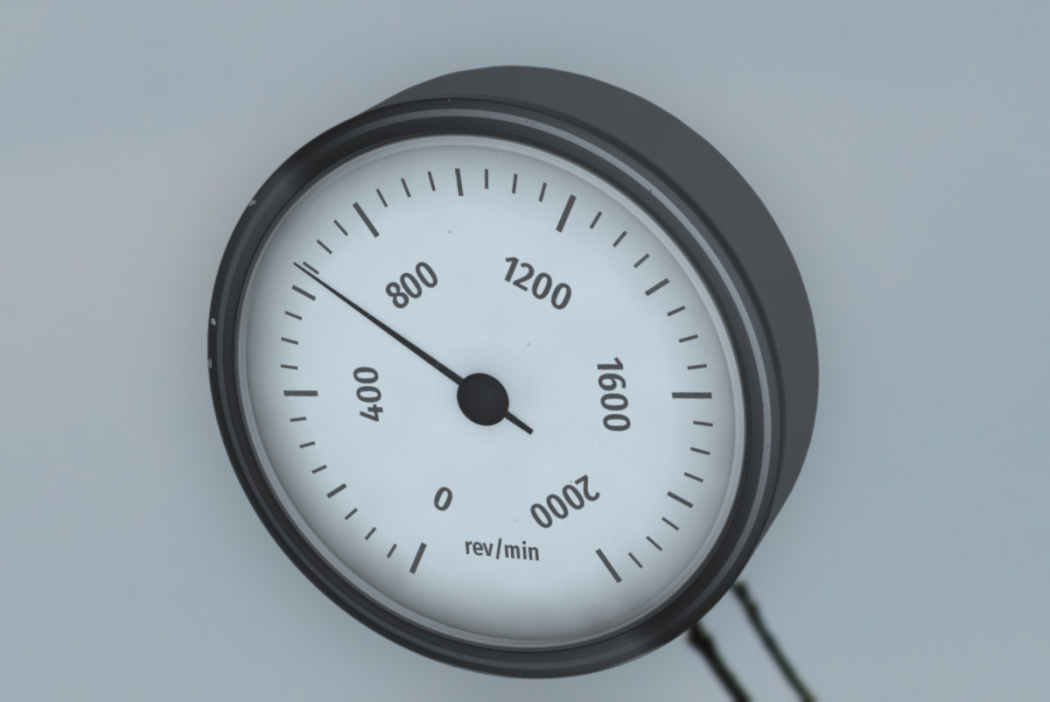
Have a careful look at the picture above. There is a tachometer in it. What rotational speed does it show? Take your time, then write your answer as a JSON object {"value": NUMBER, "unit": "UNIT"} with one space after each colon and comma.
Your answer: {"value": 650, "unit": "rpm"}
